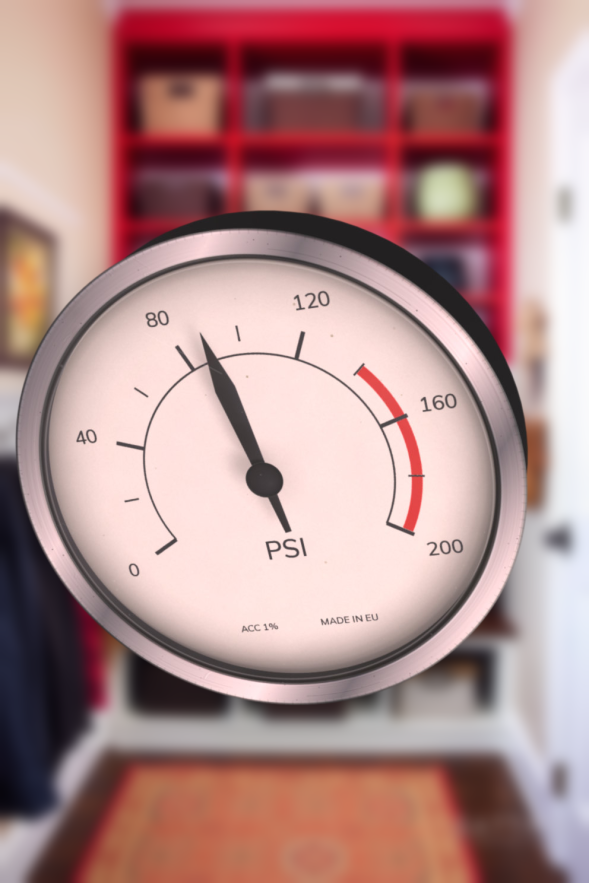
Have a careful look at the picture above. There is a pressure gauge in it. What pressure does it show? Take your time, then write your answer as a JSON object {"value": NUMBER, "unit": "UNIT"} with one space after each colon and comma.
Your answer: {"value": 90, "unit": "psi"}
